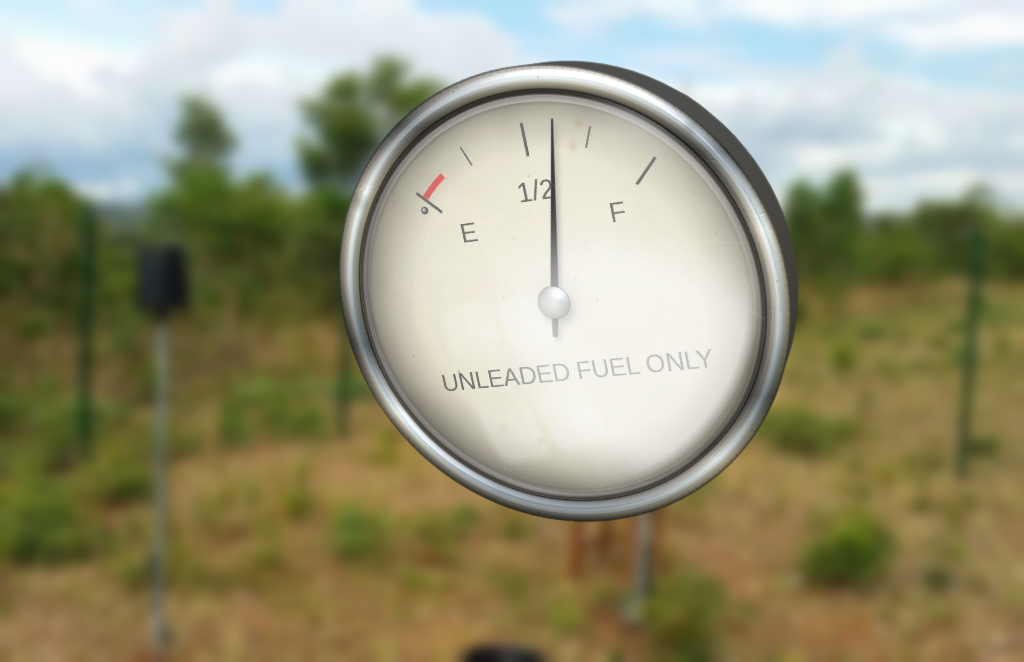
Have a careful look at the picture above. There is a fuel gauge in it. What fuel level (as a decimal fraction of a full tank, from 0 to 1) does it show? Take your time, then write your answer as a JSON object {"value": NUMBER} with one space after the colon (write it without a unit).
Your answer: {"value": 0.625}
